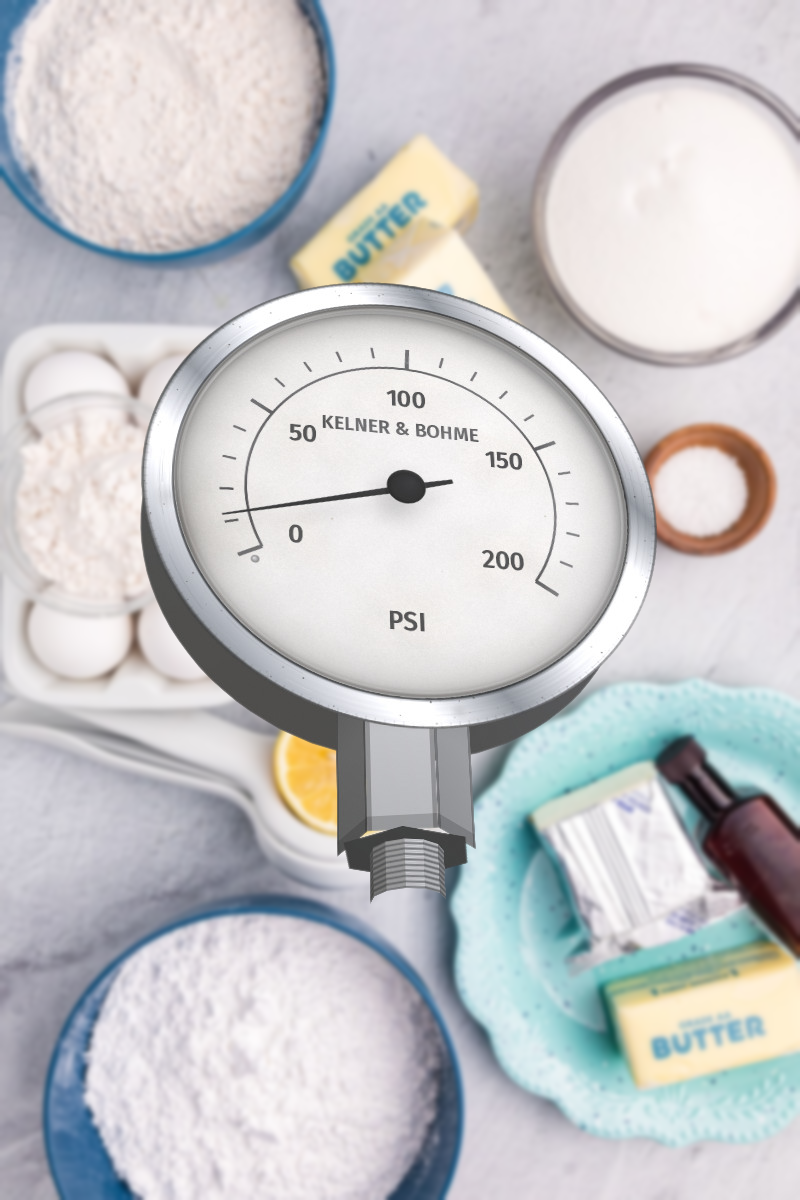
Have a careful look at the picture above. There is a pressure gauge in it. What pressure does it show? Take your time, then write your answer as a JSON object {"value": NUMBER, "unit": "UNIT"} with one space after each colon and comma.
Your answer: {"value": 10, "unit": "psi"}
